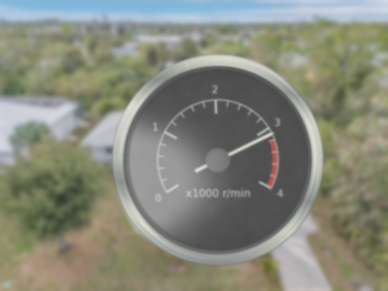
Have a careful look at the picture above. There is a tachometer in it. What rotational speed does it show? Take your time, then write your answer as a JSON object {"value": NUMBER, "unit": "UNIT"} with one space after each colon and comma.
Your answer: {"value": 3100, "unit": "rpm"}
